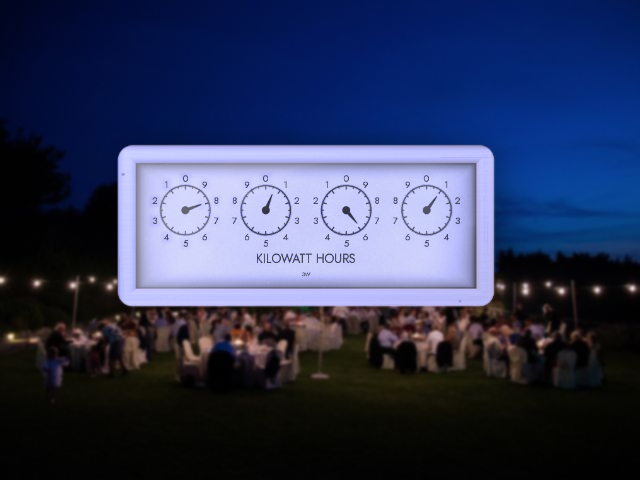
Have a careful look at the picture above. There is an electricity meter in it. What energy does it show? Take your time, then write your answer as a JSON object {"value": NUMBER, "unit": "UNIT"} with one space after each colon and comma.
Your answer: {"value": 8061, "unit": "kWh"}
